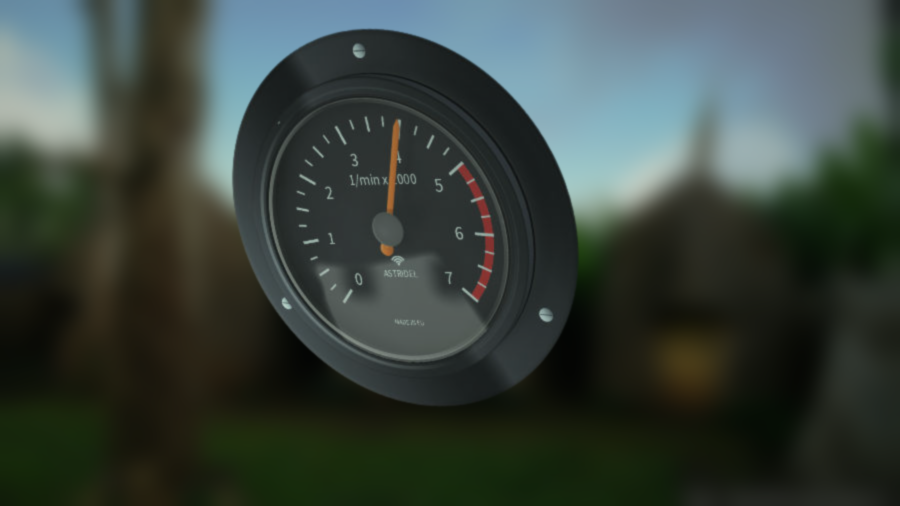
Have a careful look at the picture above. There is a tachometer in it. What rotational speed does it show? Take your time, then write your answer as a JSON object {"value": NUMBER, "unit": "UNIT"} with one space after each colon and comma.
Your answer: {"value": 4000, "unit": "rpm"}
